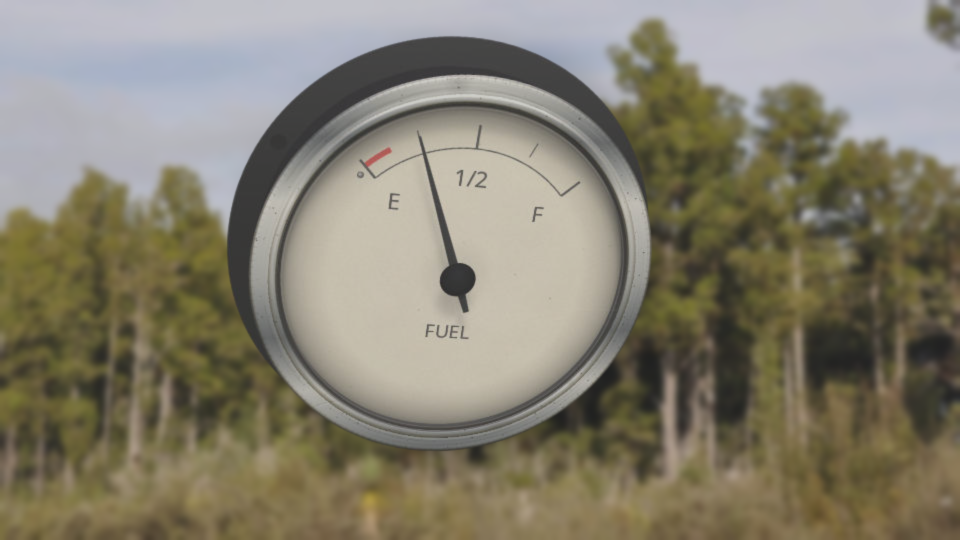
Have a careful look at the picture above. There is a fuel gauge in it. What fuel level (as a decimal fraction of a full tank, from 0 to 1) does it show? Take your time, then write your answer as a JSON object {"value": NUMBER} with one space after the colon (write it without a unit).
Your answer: {"value": 0.25}
